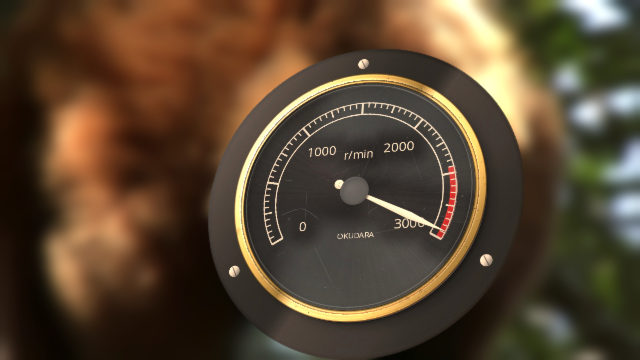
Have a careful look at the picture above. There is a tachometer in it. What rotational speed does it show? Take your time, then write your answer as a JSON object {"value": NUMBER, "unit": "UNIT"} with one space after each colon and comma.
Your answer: {"value": 2950, "unit": "rpm"}
